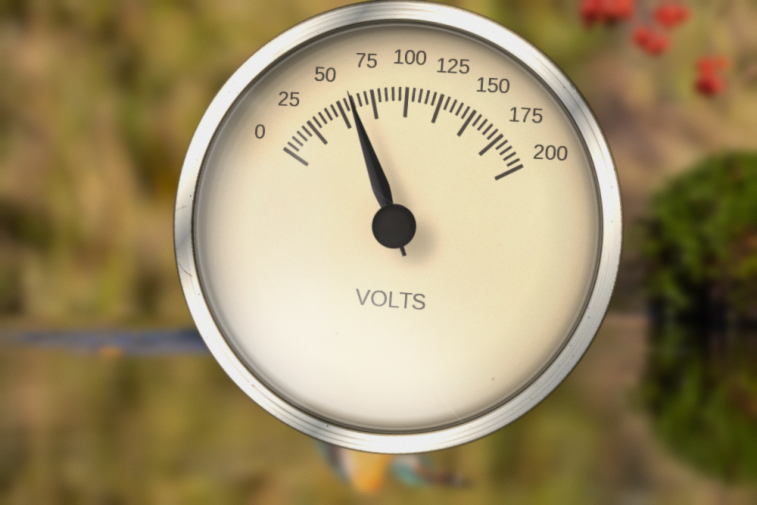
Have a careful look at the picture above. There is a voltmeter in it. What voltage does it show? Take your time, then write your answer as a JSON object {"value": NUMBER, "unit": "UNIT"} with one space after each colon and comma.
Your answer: {"value": 60, "unit": "V"}
